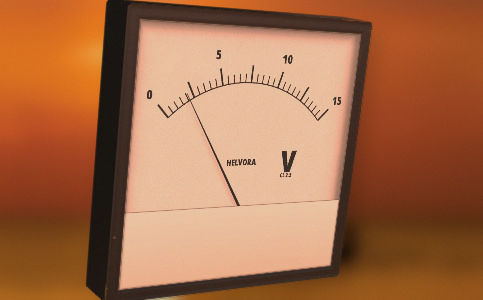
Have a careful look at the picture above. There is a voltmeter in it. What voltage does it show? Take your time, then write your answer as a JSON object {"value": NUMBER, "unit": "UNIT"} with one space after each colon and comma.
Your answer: {"value": 2, "unit": "V"}
